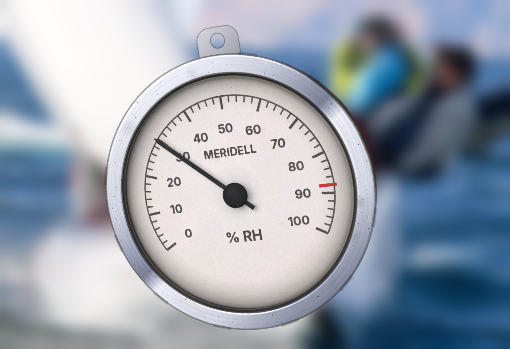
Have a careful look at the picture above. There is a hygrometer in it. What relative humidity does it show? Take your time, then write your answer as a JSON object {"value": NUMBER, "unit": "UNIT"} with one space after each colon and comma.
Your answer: {"value": 30, "unit": "%"}
